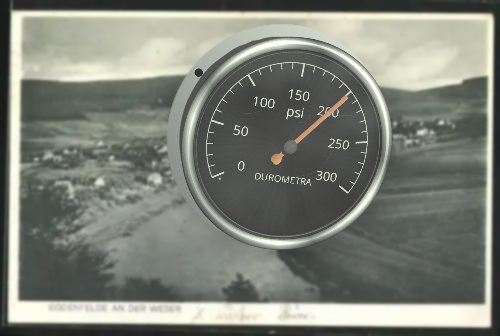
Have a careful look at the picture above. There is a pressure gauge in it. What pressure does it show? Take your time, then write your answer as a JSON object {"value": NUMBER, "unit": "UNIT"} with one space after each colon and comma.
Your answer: {"value": 200, "unit": "psi"}
